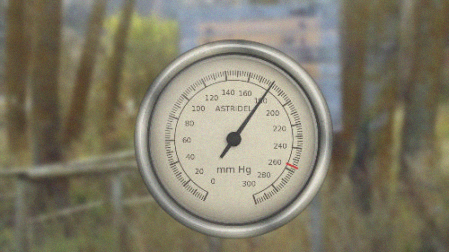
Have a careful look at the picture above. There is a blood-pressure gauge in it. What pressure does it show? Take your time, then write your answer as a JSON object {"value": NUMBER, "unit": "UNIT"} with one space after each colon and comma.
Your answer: {"value": 180, "unit": "mmHg"}
